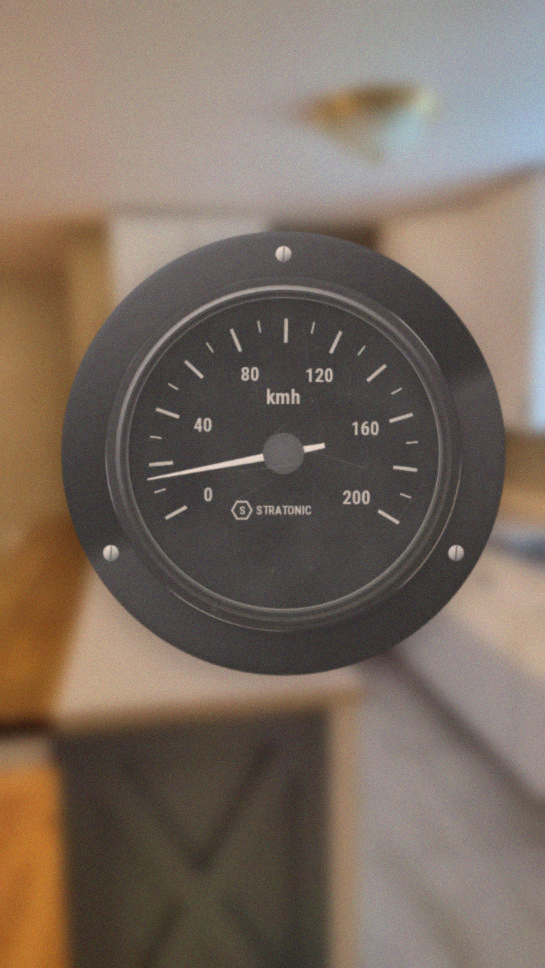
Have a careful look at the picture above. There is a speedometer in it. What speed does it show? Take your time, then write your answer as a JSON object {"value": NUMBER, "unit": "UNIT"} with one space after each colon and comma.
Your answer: {"value": 15, "unit": "km/h"}
